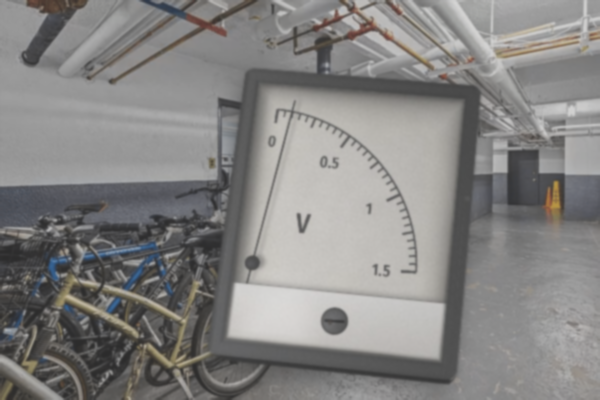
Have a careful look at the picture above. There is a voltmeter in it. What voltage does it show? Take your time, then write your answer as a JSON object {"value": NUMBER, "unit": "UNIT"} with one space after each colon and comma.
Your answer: {"value": 0.1, "unit": "V"}
